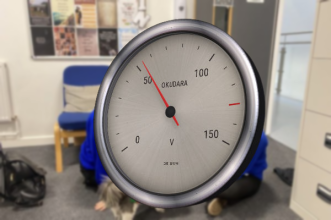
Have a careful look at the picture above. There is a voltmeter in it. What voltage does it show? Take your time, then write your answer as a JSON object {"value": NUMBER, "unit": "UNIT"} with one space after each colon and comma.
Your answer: {"value": 55, "unit": "V"}
